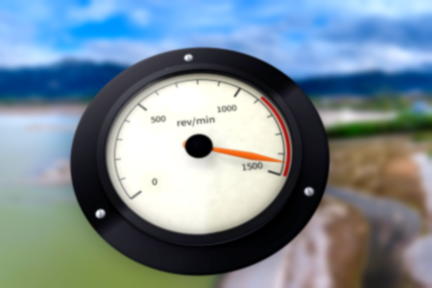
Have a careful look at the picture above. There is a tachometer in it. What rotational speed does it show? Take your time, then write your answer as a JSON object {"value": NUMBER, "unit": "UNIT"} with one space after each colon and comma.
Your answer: {"value": 1450, "unit": "rpm"}
